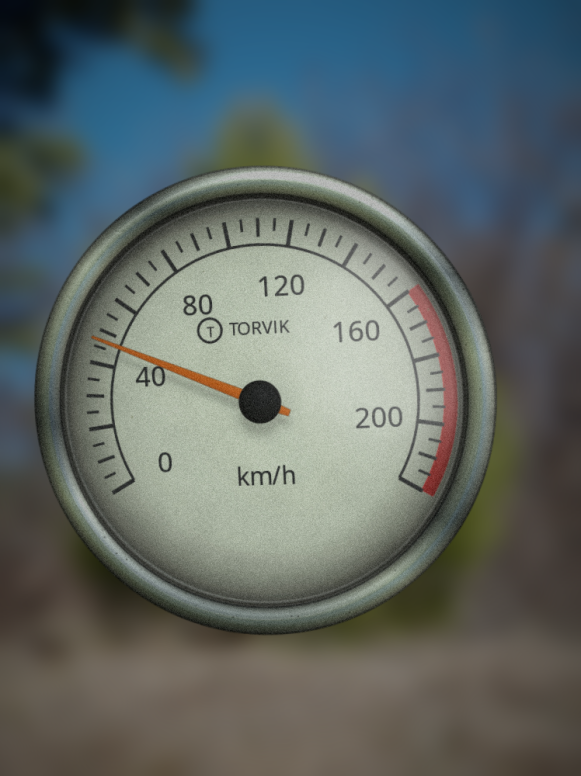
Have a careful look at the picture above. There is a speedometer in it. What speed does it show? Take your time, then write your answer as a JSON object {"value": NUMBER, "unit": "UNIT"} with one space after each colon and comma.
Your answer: {"value": 47.5, "unit": "km/h"}
